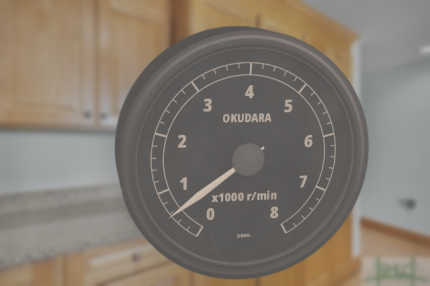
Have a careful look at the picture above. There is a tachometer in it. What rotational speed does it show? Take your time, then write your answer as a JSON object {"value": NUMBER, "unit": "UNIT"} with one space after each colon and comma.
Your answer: {"value": 600, "unit": "rpm"}
